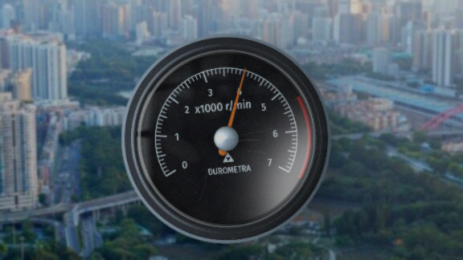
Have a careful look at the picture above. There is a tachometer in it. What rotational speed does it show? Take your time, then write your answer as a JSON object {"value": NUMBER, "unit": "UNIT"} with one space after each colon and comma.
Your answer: {"value": 4000, "unit": "rpm"}
